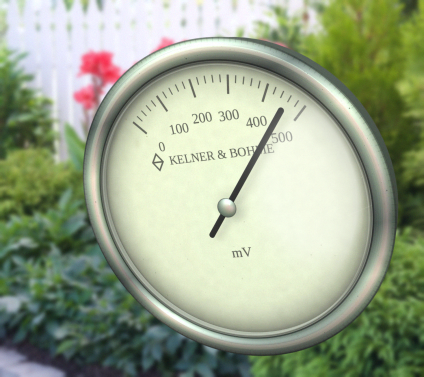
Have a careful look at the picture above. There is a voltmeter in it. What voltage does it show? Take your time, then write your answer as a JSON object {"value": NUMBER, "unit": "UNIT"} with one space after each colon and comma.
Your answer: {"value": 460, "unit": "mV"}
